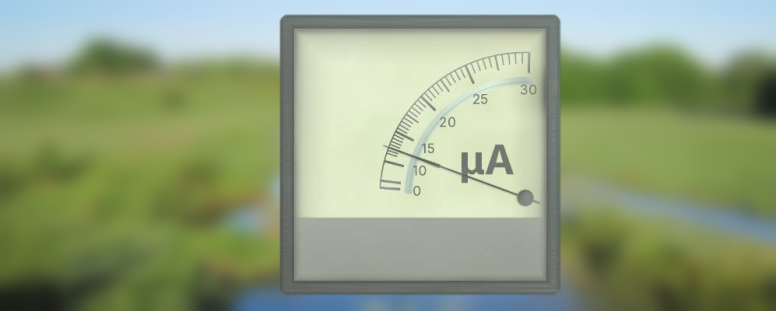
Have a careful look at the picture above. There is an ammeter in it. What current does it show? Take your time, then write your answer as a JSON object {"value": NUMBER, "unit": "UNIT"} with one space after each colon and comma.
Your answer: {"value": 12.5, "unit": "µA"}
